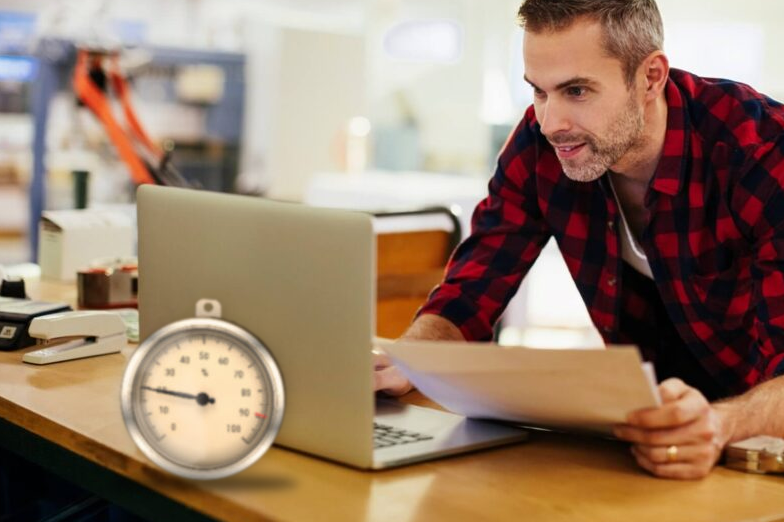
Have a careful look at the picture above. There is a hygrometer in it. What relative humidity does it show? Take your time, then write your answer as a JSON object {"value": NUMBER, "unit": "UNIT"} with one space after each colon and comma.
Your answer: {"value": 20, "unit": "%"}
